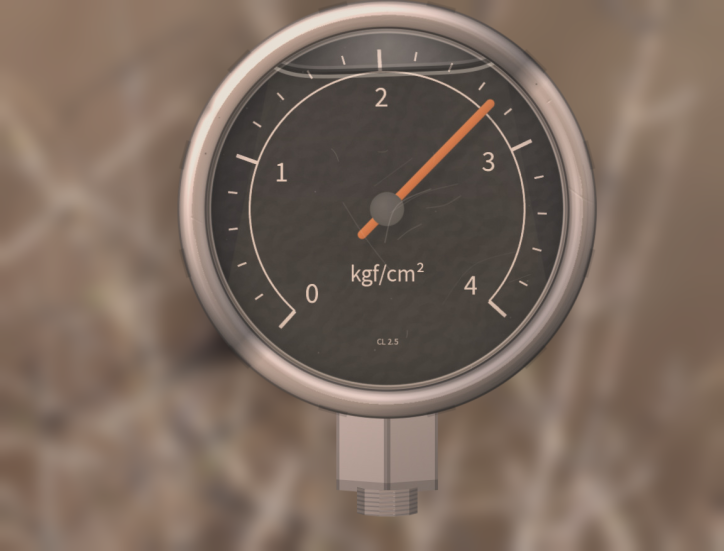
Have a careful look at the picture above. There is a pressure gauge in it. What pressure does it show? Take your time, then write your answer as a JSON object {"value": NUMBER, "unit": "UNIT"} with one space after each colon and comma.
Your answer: {"value": 2.7, "unit": "kg/cm²"}
